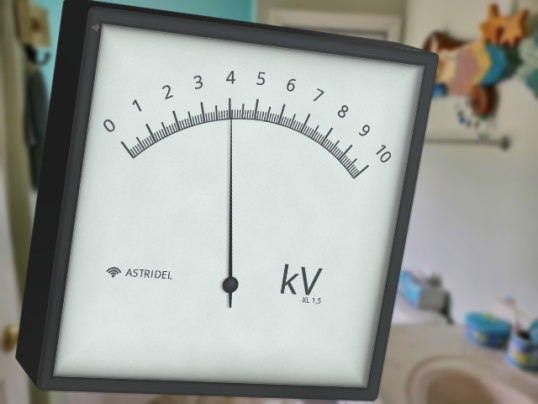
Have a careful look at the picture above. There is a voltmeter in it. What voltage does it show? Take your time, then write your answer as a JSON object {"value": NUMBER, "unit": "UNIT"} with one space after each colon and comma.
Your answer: {"value": 4, "unit": "kV"}
